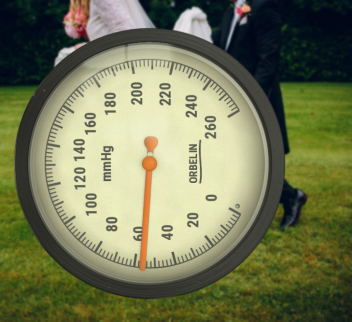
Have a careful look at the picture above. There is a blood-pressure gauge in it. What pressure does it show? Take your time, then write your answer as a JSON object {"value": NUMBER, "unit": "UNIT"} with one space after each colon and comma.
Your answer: {"value": 56, "unit": "mmHg"}
